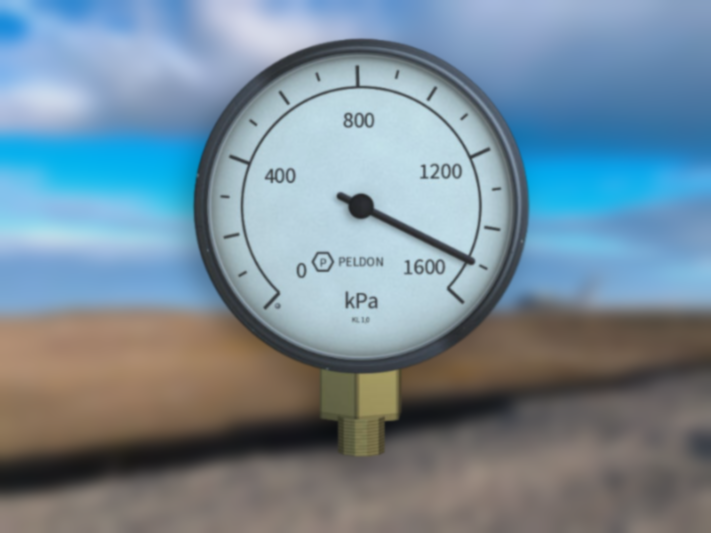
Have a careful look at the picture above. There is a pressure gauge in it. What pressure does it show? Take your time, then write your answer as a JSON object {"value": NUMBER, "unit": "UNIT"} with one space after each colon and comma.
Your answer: {"value": 1500, "unit": "kPa"}
